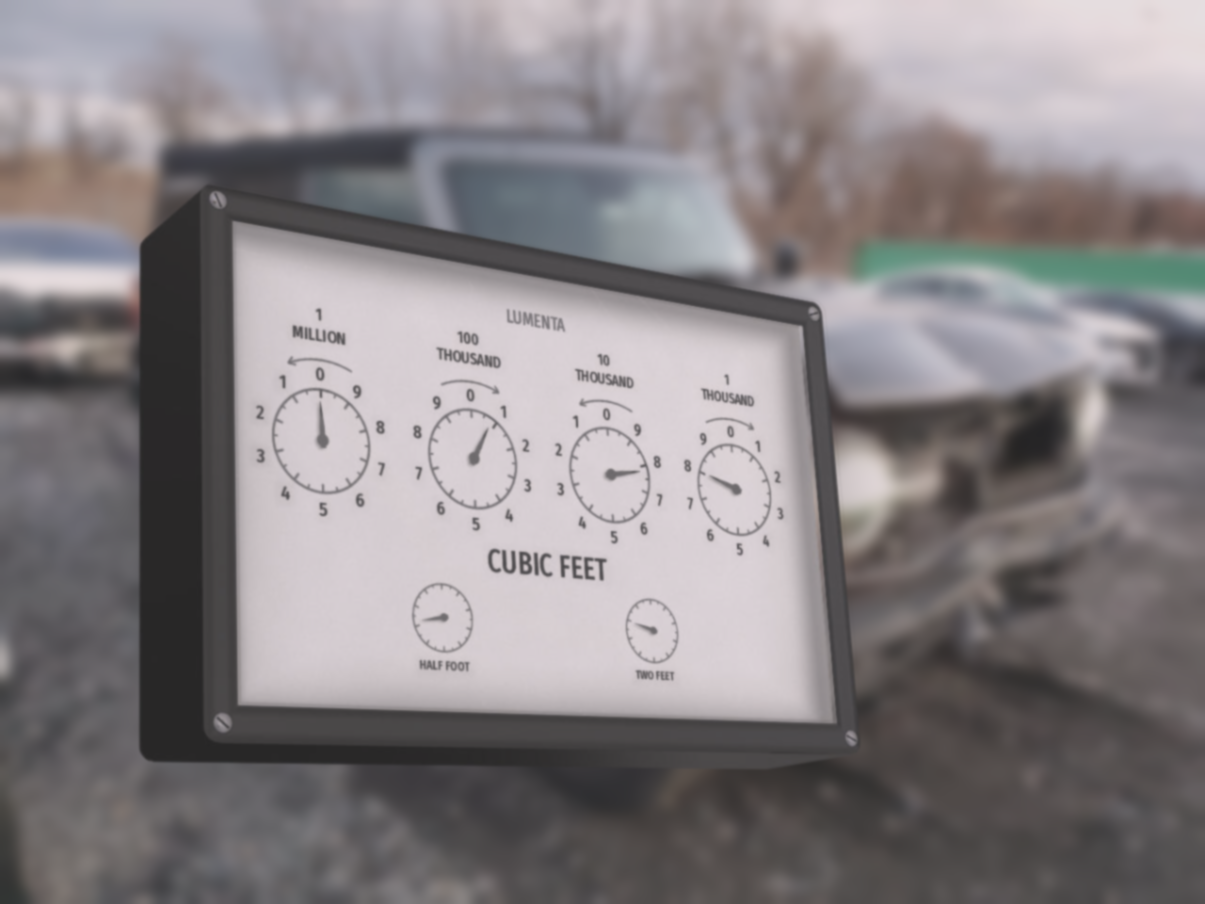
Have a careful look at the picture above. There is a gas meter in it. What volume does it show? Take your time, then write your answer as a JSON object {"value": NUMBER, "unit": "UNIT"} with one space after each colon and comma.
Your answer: {"value": 7800, "unit": "ft³"}
